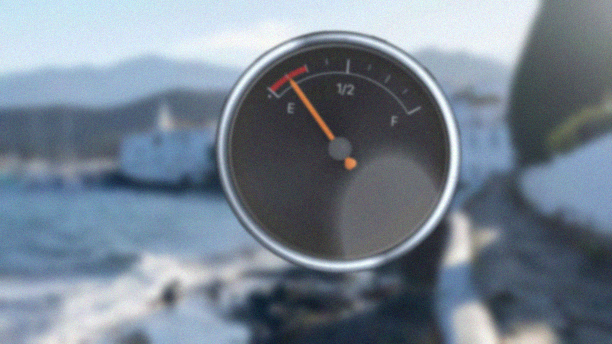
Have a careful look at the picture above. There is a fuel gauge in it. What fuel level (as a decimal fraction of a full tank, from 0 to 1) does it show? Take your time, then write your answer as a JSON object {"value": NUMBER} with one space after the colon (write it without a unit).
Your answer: {"value": 0.125}
